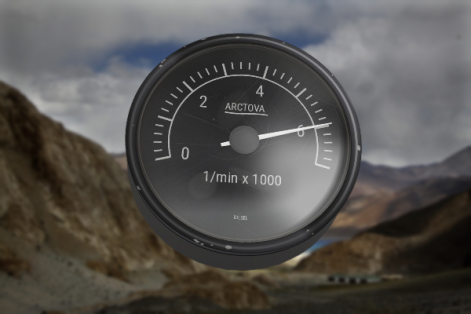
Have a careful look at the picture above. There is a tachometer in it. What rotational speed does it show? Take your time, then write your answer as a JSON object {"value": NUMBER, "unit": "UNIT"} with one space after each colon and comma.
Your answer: {"value": 6000, "unit": "rpm"}
